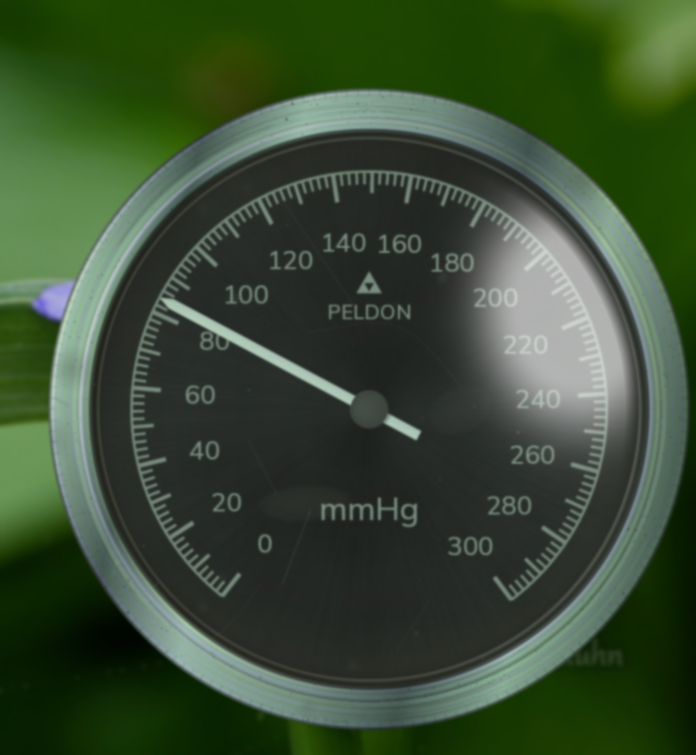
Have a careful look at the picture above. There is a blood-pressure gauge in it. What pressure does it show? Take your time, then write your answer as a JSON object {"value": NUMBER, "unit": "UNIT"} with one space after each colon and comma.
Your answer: {"value": 84, "unit": "mmHg"}
